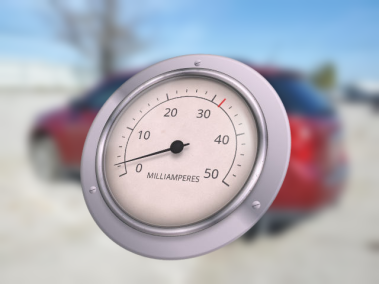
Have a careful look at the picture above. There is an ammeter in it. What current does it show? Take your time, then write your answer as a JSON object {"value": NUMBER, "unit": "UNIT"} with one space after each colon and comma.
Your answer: {"value": 2, "unit": "mA"}
